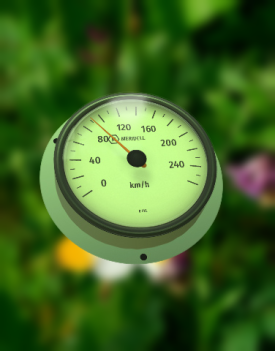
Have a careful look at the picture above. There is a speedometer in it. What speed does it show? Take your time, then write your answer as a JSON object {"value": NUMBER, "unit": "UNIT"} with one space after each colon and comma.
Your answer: {"value": 90, "unit": "km/h"}
